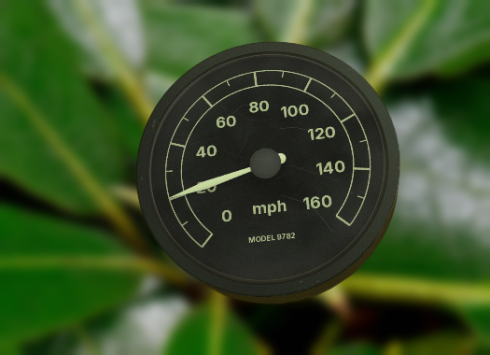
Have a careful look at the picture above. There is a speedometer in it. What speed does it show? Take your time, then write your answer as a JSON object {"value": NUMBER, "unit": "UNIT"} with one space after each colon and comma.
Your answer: {"value": 20, "unit": "mph"}
